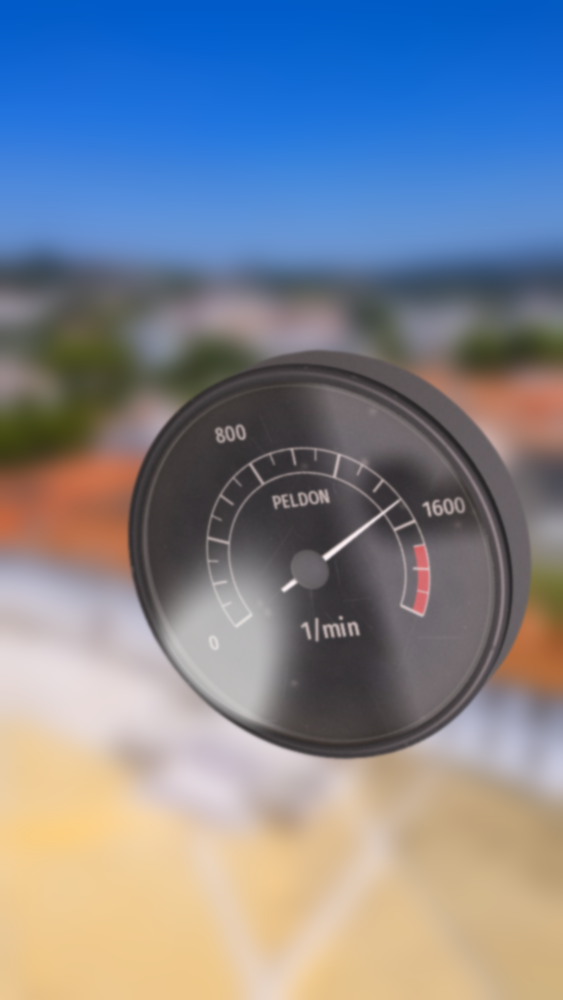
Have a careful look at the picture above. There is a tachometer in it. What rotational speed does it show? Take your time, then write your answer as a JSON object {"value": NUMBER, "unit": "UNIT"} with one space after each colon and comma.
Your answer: {"value": 1500, "unit": "rpm"}
